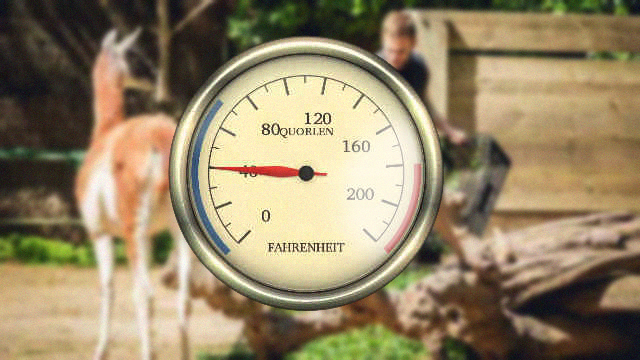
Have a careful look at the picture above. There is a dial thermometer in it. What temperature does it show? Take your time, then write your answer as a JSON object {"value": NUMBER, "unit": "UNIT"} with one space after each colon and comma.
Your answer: {"value": 40, "unit": "°F"}
